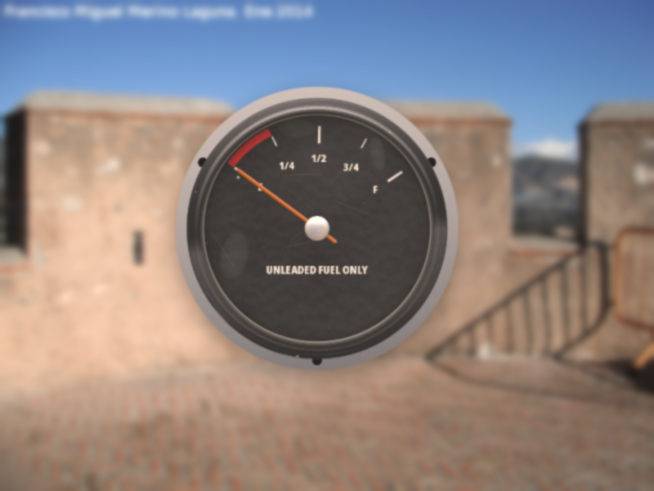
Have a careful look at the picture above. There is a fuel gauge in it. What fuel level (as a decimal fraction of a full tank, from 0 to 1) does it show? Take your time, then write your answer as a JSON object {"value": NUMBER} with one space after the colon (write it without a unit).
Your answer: {"value": 0}
